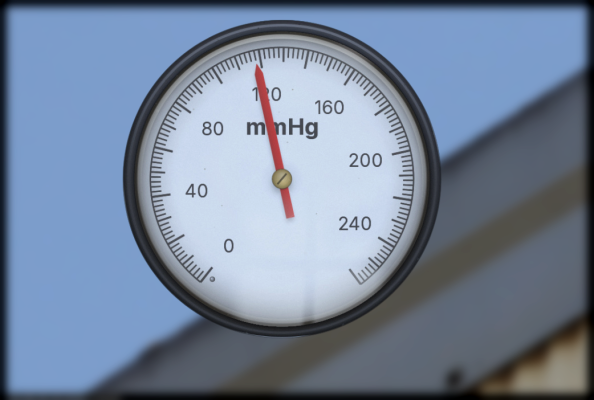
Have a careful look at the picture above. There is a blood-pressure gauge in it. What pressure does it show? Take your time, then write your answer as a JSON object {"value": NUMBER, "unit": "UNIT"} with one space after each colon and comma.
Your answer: {"value": 118, "unit": "mmHg"}
